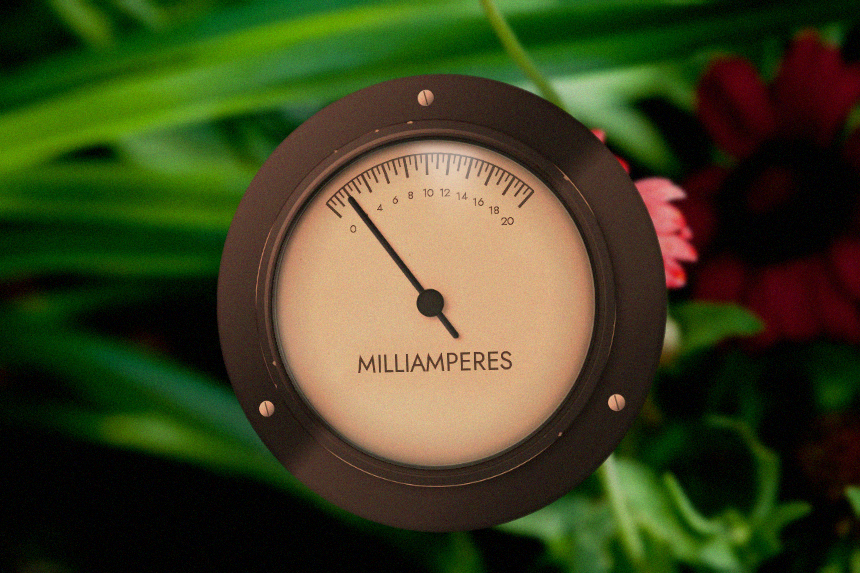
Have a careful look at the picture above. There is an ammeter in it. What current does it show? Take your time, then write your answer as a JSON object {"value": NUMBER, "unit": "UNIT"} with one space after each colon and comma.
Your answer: {"value": 2, "unit": "mA"}
